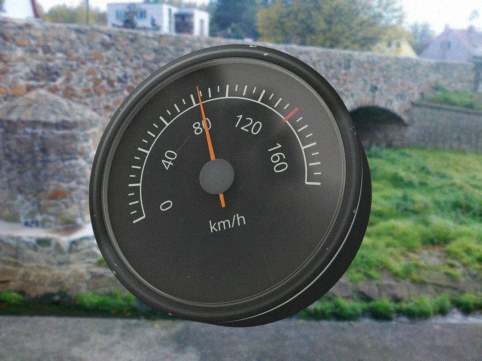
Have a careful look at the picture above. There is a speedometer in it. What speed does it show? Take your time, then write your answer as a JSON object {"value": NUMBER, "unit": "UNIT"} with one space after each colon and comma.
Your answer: {"value": 85, "unit": "km/h"}
